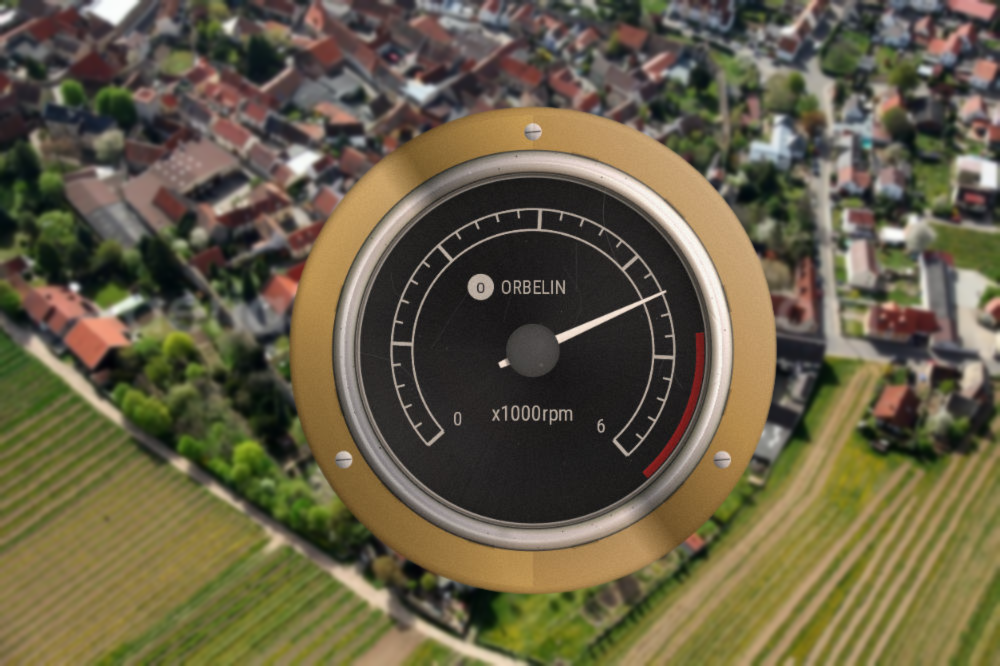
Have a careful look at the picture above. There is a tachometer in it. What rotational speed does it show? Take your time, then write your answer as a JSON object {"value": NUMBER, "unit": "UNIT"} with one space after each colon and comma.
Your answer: {"value": 4400, "unit": "rpm"}
